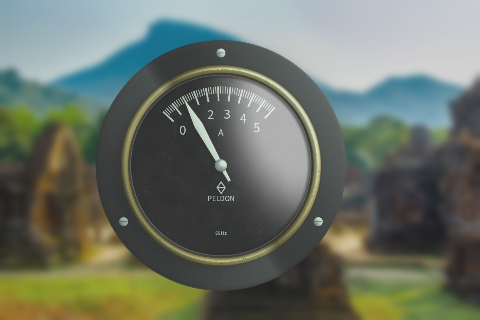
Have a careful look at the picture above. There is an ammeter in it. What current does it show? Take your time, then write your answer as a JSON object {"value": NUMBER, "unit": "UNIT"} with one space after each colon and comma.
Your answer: {"value": 1, "unit": "A"}
